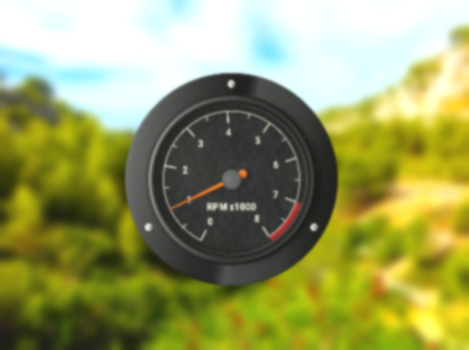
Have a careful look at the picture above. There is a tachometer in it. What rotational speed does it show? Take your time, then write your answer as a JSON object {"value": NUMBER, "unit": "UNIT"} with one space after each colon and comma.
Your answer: {"value": 1000, "unit": "rpm"}
